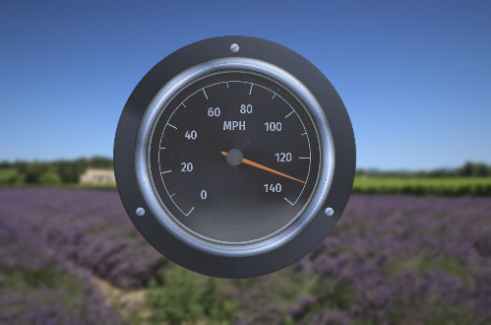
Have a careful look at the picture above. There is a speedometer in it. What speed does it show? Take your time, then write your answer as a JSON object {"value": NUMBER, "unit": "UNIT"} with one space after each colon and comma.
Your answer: {"value": 130, "unit": "mph"}
